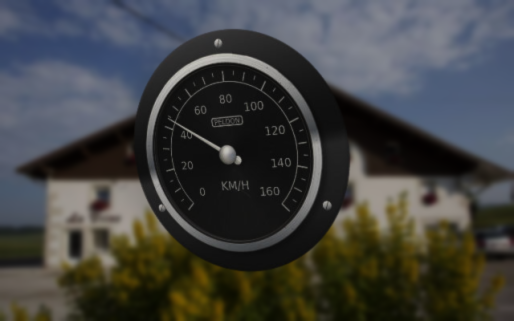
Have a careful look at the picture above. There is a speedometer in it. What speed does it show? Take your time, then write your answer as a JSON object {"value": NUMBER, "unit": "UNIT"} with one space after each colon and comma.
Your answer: {"value": 45, "unit": "km/h"}
